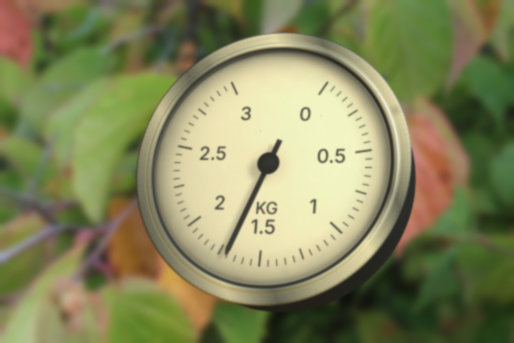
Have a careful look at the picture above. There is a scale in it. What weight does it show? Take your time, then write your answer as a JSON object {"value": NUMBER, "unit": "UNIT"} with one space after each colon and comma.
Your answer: {"value": 1.7, "unit": "kg"}
